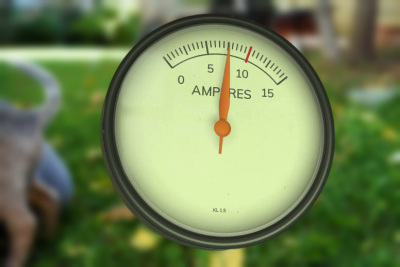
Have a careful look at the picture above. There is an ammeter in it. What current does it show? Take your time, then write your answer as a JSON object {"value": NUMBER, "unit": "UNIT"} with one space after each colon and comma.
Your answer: {"value": 7.5, "unit": "A"}
